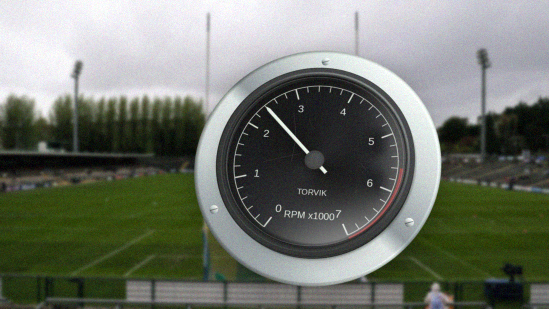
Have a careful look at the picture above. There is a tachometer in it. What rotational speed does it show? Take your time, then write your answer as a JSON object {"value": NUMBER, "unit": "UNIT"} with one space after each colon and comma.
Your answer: {"value": 2400, "unit": "rpm"}
